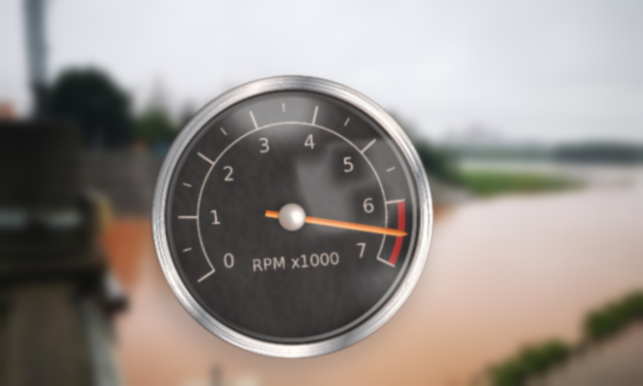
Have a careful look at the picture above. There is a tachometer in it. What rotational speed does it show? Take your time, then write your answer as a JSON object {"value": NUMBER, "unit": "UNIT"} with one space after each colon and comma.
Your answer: {"value": 6500, "unit": "rpm"}
